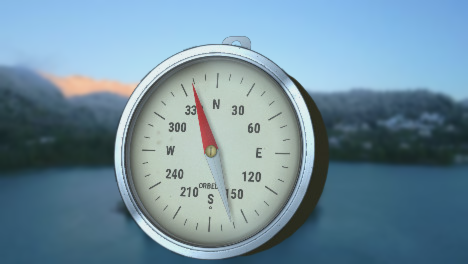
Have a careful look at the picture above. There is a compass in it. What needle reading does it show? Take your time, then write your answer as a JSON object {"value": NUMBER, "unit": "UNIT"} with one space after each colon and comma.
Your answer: {"value": 340, "unit": "°"}
